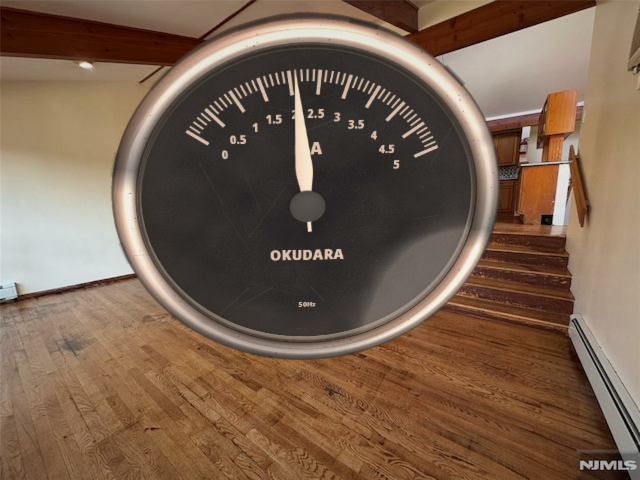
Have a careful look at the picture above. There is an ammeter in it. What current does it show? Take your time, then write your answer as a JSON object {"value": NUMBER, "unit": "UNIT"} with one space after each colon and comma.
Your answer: {"value": 2.1, "unit": "mA"}
